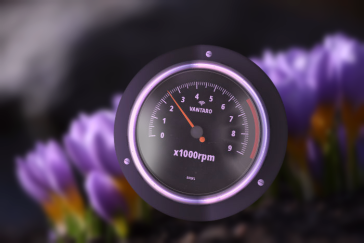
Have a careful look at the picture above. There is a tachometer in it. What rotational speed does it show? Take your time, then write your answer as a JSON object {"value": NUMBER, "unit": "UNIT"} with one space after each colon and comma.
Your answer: {"value": 2500, "unit": "rpm"}
